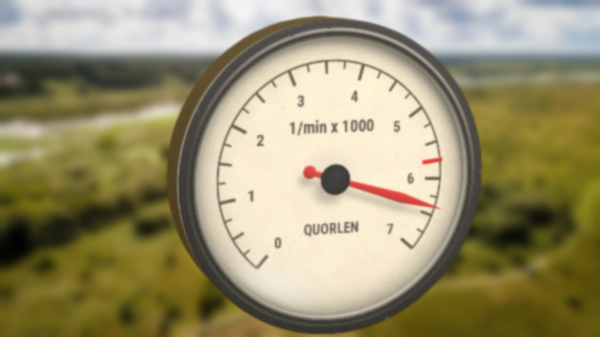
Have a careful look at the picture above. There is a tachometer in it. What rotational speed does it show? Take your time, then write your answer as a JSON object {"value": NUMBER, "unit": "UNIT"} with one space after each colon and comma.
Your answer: {"value": 6375, "unit": "rpm"}
